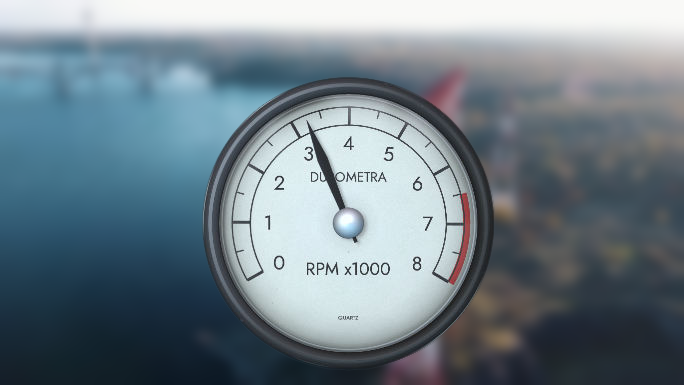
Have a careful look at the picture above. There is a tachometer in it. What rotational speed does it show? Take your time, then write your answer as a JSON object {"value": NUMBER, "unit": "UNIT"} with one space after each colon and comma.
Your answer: {"value": 3250, "unit": "rpm"}
